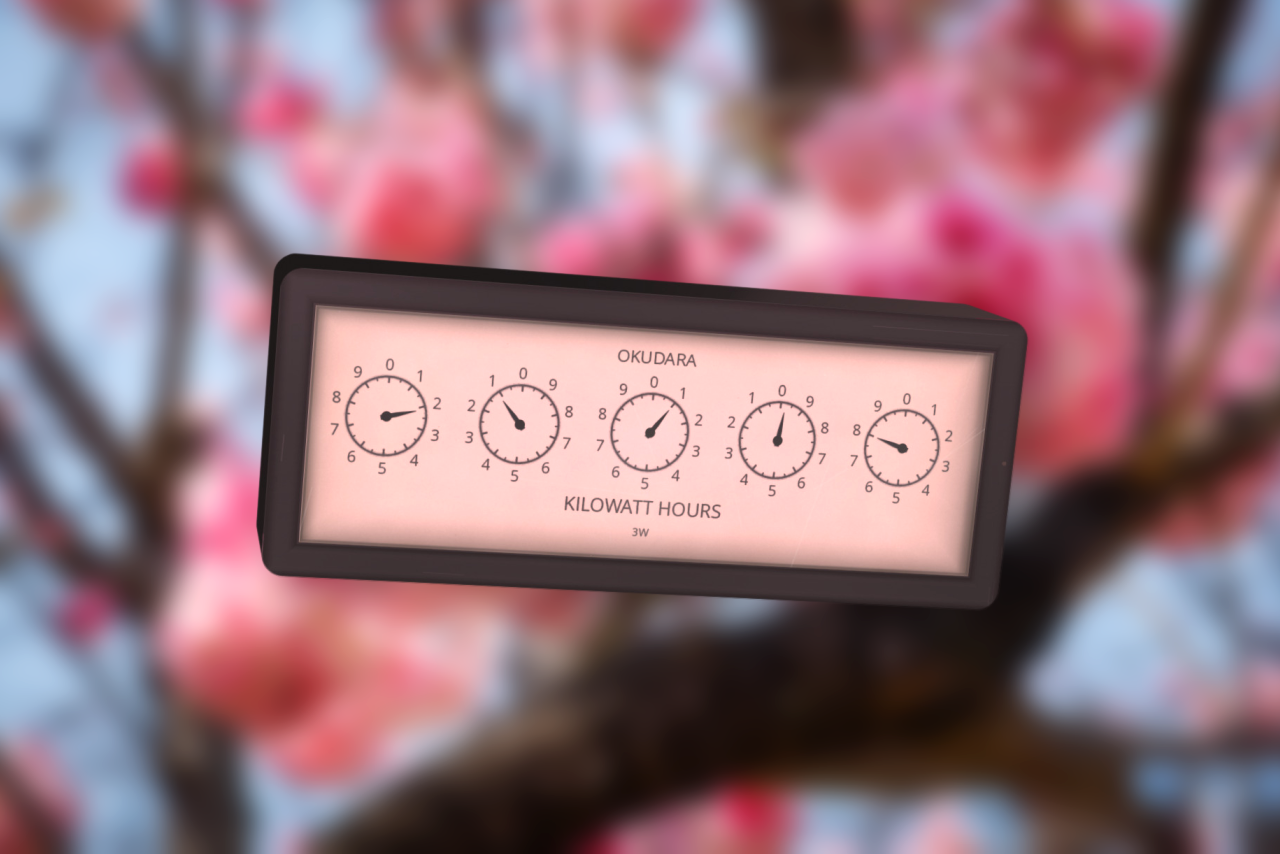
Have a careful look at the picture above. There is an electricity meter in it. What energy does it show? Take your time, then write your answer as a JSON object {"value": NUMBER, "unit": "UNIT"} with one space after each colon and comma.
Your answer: {"value": 21098, "unit": "kWh"}
